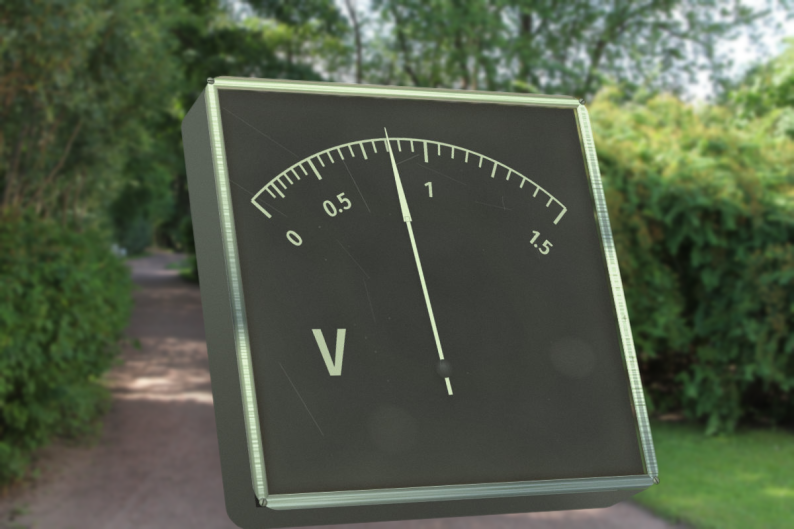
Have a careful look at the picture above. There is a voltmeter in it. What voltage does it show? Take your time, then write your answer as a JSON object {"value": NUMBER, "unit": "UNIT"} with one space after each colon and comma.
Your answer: {"value": 0.85, "unit": "V"}
